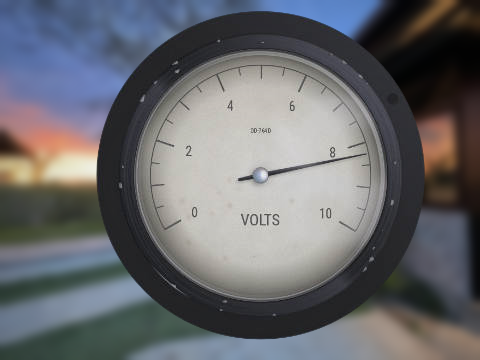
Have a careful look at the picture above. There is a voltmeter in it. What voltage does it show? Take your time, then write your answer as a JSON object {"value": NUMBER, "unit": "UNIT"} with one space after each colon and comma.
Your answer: {"value": 8.25, "unit": "V"}
